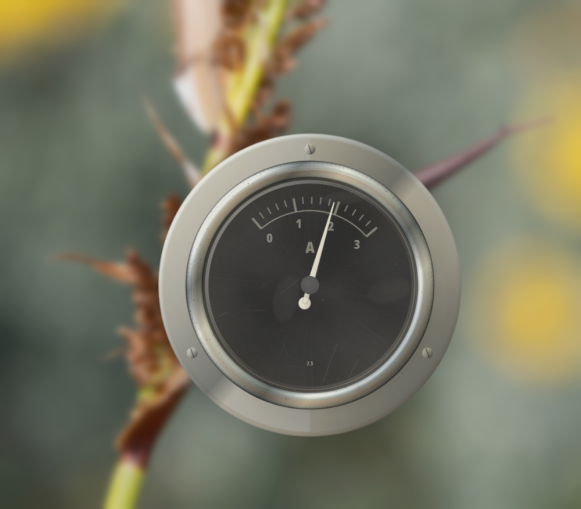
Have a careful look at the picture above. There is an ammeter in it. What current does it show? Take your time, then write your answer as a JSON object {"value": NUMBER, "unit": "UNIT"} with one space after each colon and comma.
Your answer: {"value": 1.9, "unit": "A"}
